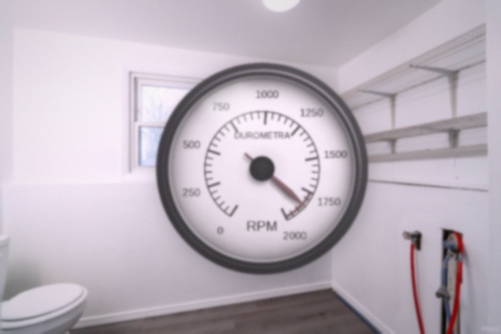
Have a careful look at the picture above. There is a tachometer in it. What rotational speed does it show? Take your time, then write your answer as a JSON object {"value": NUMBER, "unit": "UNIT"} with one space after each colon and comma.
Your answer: {"value": 1850, "unit": "rpm"}
